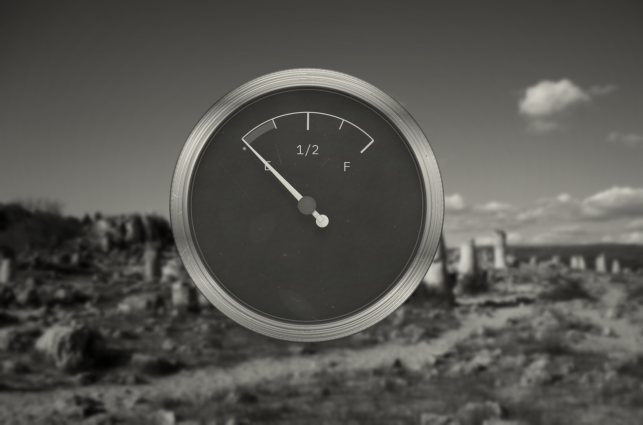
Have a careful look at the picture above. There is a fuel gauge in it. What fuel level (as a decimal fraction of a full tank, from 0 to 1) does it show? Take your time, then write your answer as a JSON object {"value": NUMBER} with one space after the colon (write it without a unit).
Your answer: {"value": 0}
